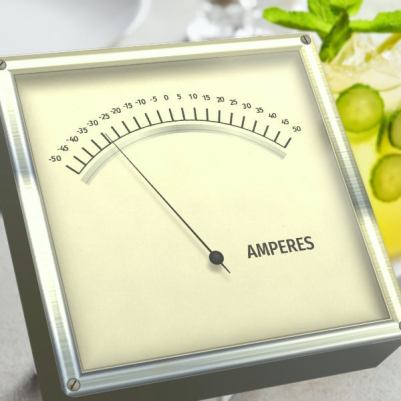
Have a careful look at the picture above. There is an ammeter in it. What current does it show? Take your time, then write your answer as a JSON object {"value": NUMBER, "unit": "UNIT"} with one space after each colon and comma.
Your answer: {"value": -30, "unit": "A"}
